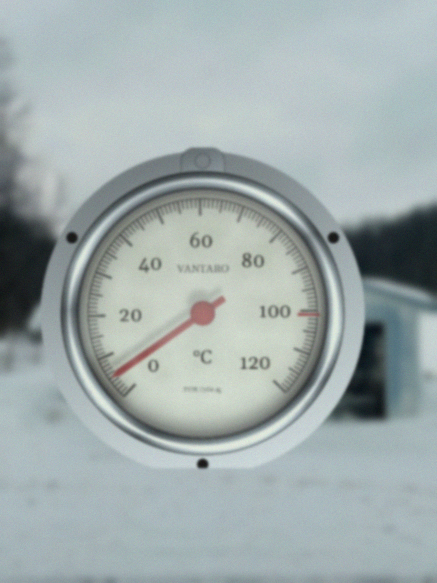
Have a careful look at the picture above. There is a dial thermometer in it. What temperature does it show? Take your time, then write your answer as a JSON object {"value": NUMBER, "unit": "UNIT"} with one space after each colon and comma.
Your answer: {"value": 5, "unit": "°C"}
